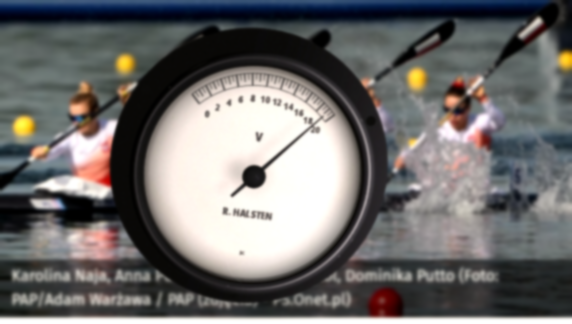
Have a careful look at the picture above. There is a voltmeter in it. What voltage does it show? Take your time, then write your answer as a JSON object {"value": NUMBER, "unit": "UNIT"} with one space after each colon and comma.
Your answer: {"value": 19, "unit": "V"}
